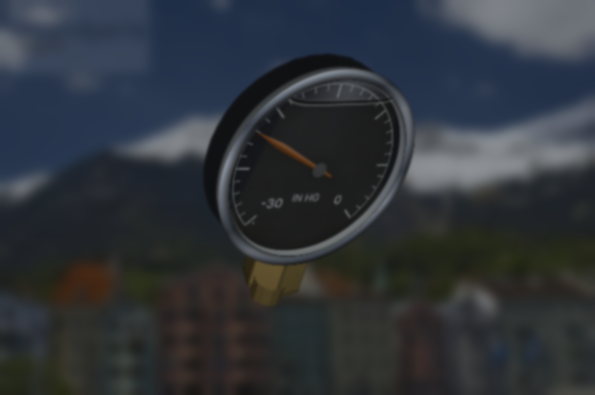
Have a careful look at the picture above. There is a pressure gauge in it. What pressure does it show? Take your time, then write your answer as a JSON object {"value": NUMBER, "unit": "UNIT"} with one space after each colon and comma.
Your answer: {"value": -22, "unit": "inHg"}
